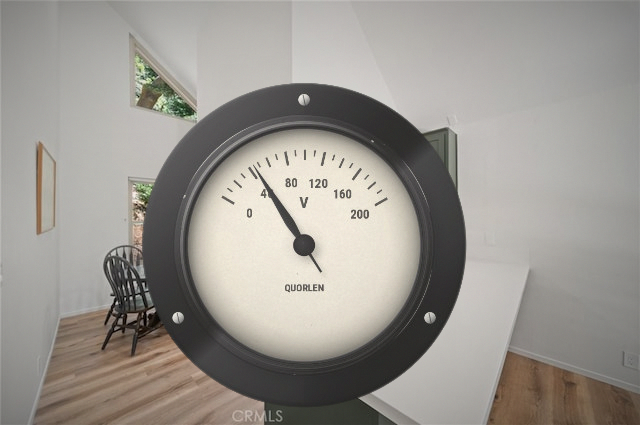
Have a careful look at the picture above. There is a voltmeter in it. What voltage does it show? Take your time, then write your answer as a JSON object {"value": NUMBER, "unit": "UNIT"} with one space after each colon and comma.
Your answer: {"value": 45, "unit": "V"}
